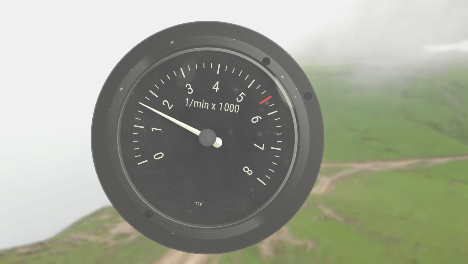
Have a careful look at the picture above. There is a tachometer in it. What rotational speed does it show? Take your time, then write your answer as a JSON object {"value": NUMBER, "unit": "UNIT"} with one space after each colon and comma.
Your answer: {"value": 1600, "unit": "rpm"}
